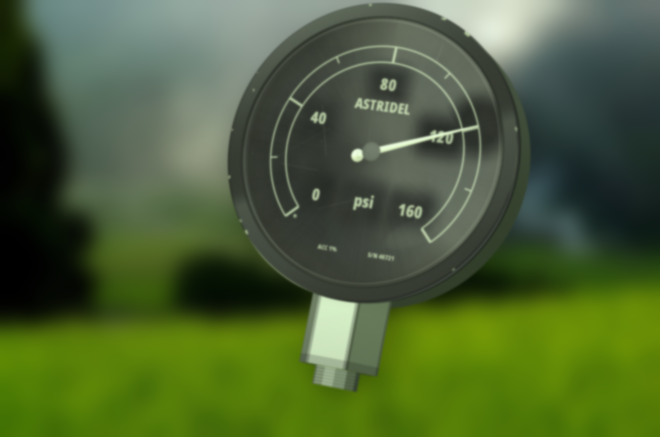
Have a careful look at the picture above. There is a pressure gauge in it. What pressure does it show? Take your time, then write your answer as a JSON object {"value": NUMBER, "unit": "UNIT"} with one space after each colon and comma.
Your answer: {"value": 120, "unit": "psi"}
